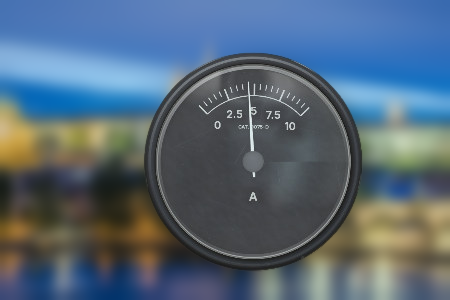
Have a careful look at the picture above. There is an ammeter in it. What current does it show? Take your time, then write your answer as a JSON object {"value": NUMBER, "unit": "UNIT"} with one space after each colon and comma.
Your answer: {"value": 4.5, "unit": "A"}
